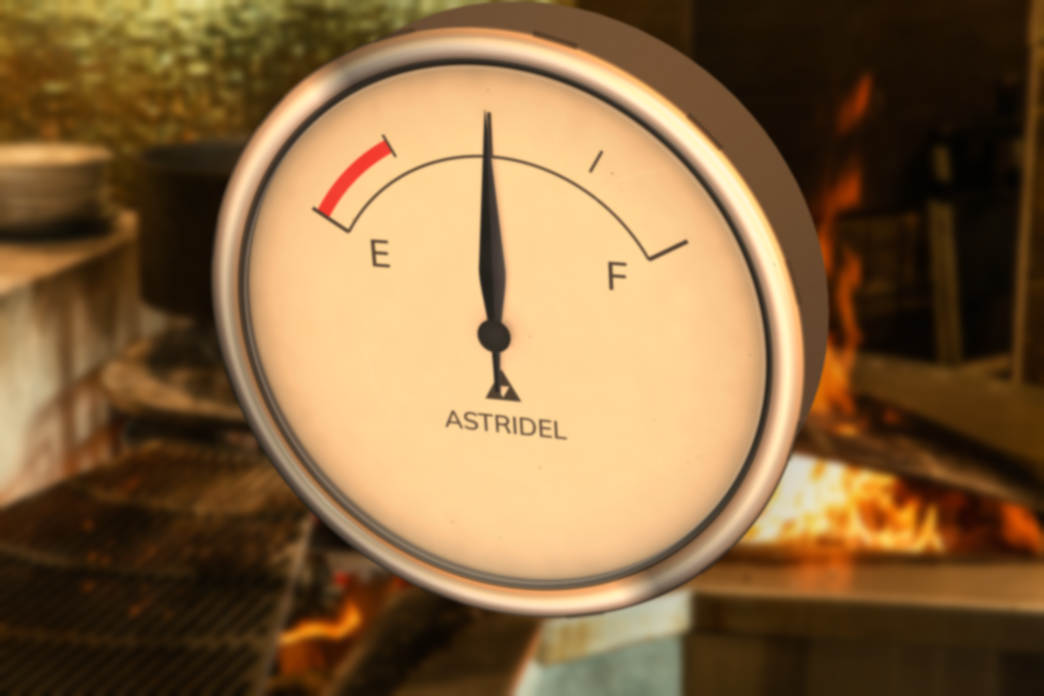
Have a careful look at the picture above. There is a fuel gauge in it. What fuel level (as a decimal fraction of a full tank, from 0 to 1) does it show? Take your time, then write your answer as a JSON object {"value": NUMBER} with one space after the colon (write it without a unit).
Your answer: {"value": 0.5}
